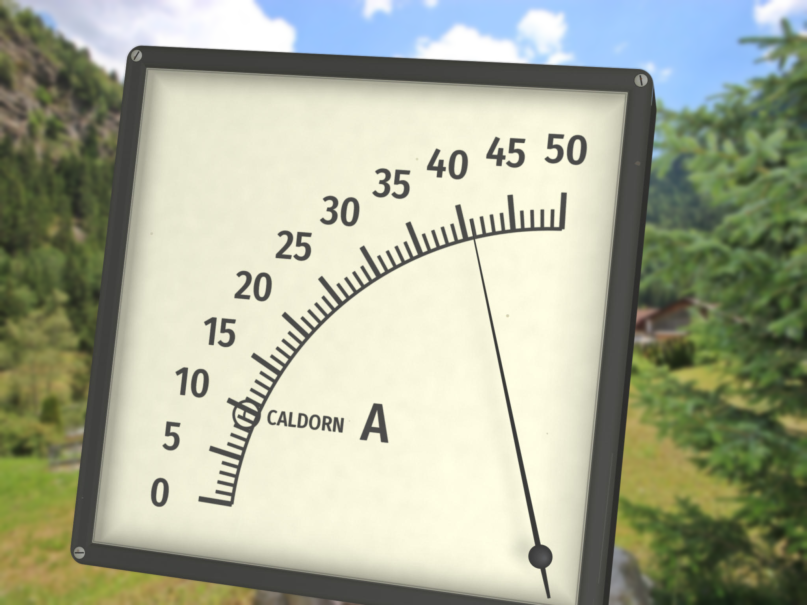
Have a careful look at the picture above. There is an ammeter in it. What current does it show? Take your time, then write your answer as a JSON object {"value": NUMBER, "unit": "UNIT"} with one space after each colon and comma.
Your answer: {"value": 41, "unit": "A"}
